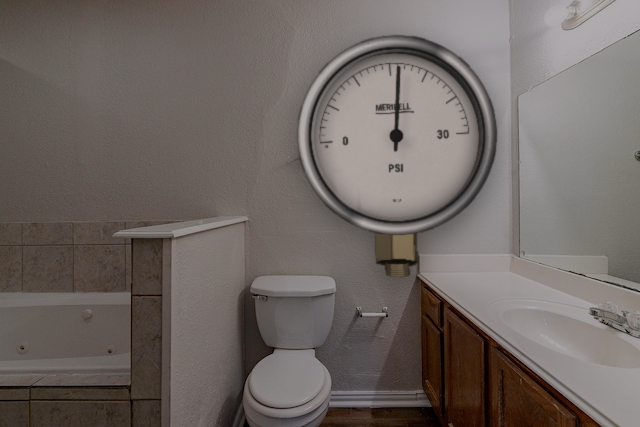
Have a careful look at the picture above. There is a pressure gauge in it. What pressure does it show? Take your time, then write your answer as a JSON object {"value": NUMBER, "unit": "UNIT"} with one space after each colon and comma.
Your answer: {"value": 16, "unit": "psi"}
